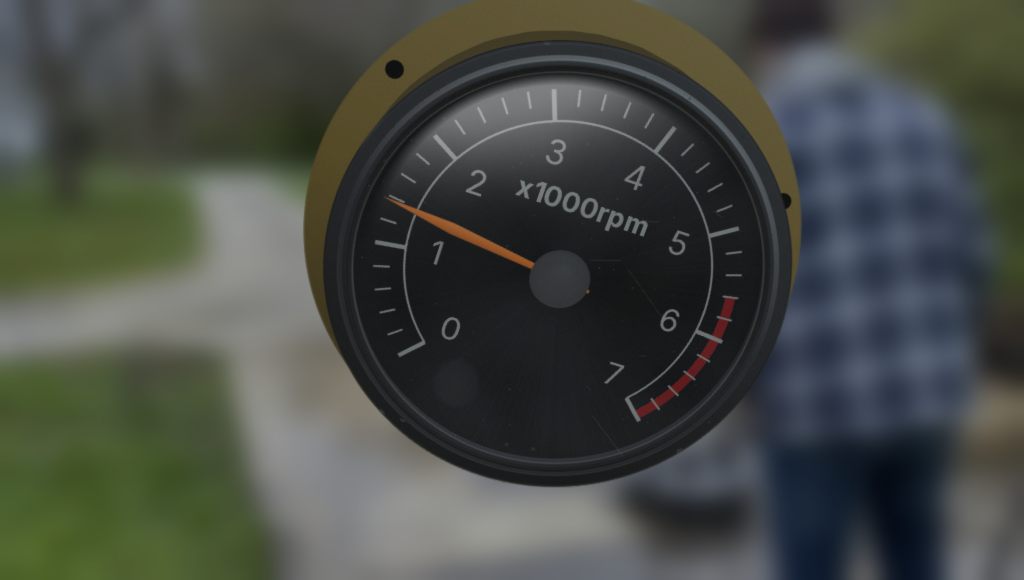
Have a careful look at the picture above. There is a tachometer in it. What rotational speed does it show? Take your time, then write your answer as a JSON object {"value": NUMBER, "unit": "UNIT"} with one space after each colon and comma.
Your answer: {"value": 1400, "unit": "rpm"}
